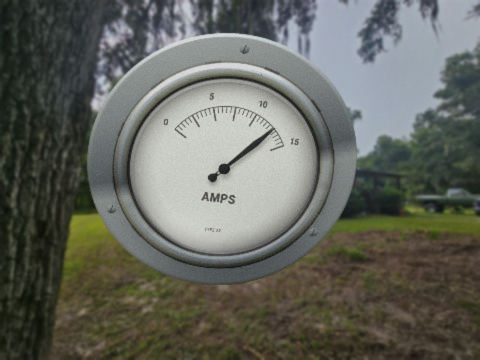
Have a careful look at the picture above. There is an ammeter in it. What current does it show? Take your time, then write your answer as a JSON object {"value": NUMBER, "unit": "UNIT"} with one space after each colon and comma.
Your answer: {"value": 12.5, "unit": "A"}
